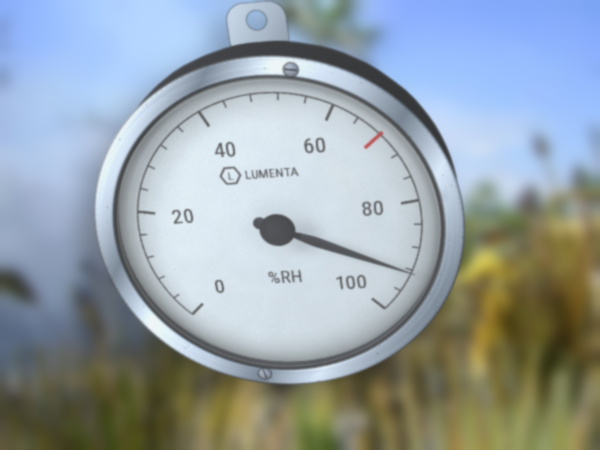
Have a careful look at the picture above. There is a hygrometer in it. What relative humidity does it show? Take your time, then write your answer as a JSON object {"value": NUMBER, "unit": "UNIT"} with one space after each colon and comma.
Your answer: {"value": 92, "unit": "%"}
